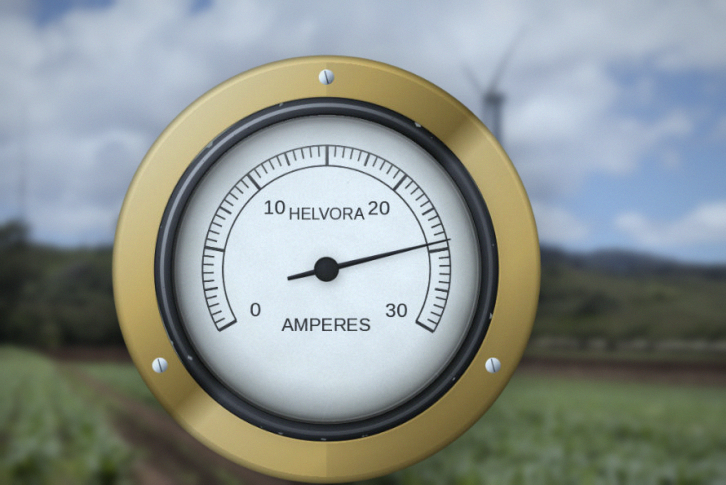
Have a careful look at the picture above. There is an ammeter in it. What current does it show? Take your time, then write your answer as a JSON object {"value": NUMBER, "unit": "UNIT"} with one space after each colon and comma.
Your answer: {"value": 24.5, "unit": "A"}
